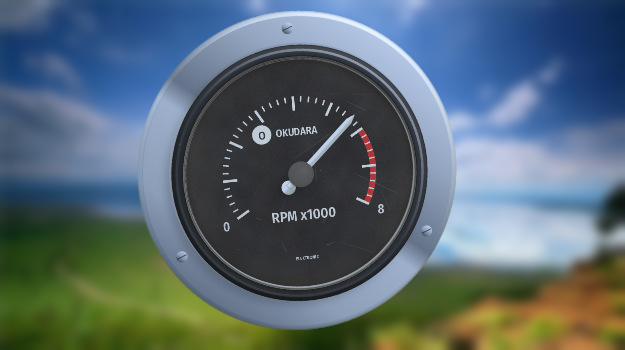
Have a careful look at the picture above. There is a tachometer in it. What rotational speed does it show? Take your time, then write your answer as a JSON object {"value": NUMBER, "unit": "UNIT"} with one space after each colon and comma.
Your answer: {"value": 5600, "unit": "rpm"}
